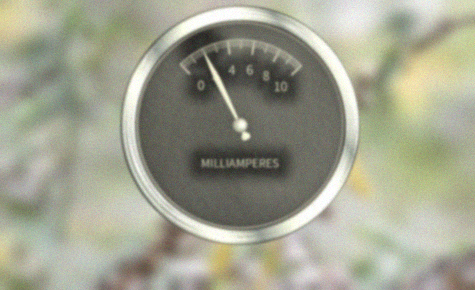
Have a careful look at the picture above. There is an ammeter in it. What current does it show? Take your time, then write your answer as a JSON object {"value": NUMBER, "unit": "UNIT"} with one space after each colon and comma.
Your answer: {"value": 2, "unit": "mA"}
